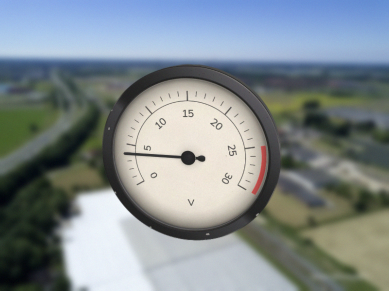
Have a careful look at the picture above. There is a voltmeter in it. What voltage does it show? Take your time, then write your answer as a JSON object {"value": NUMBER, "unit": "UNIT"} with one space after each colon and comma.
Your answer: {"value": 4, "unit": "V"}
